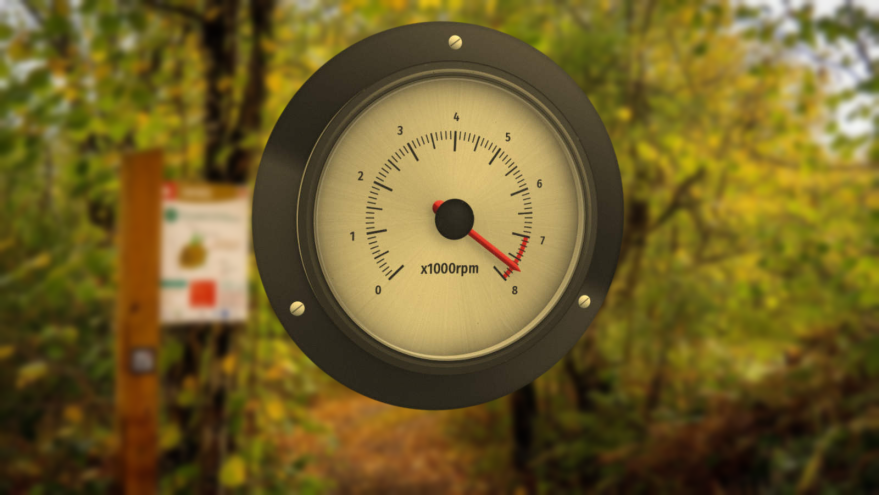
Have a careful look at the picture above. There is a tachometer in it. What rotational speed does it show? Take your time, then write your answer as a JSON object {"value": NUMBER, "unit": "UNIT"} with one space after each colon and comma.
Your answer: {"value": 7700, "unit": "rpm"}
